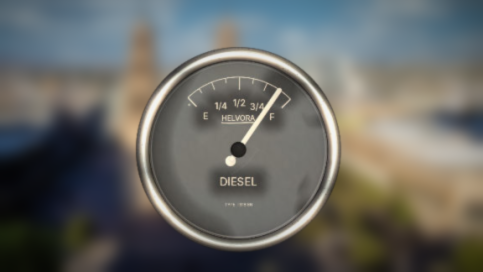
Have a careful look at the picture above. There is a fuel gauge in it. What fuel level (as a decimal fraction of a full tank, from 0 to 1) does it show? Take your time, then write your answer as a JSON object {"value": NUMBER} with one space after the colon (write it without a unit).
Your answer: {"value": 0.875}
